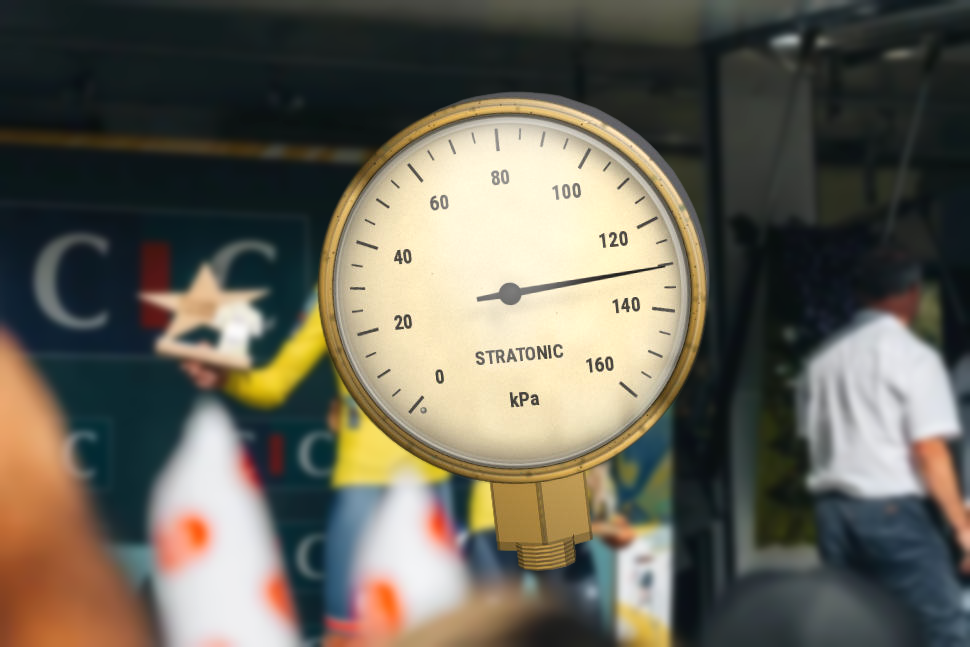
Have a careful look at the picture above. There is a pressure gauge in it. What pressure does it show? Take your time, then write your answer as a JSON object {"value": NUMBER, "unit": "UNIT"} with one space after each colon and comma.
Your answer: {"value": 130, "unit": "kPa"}
